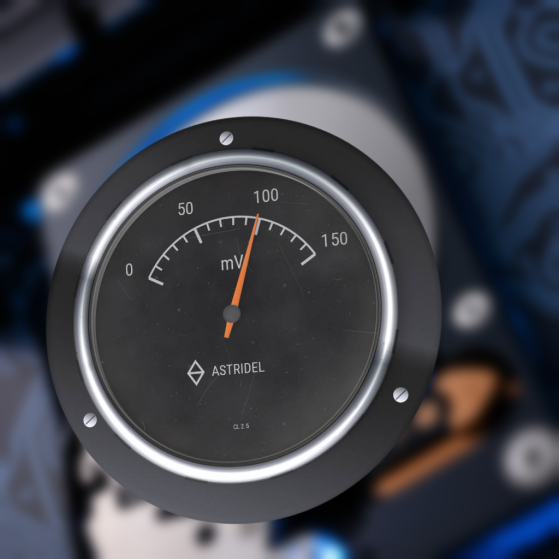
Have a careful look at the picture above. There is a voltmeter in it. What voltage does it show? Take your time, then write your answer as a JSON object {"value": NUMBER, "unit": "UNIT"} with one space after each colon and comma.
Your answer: {"value": 100, "unit": "mV"}
